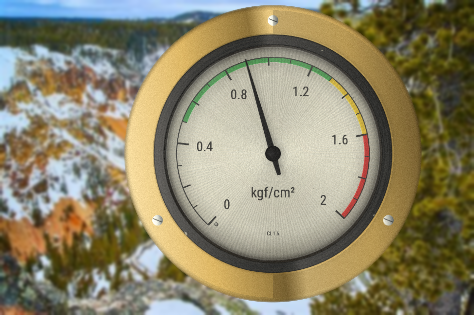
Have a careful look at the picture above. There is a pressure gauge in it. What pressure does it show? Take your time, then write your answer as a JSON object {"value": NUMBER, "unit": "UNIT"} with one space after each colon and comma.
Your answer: {"value": 0.9, "unit": "kg/cm²"}
